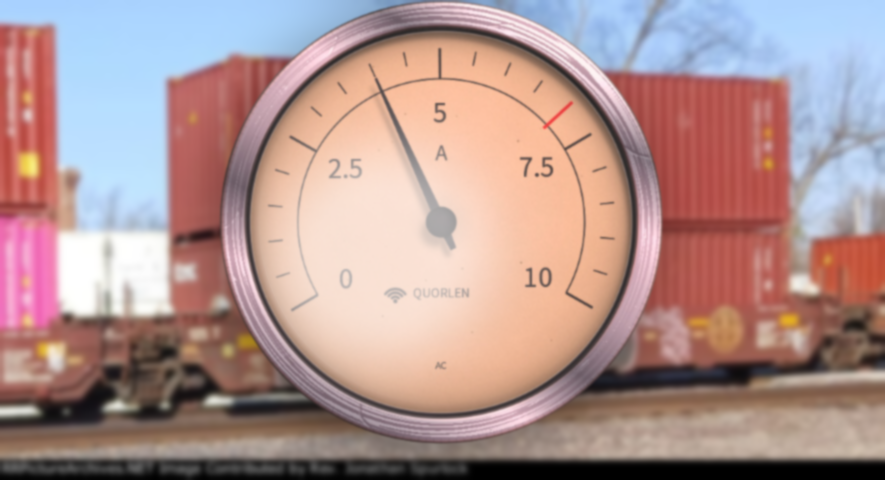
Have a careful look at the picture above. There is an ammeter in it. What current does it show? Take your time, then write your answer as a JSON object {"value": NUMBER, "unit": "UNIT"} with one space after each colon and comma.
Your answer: {"value": 4, "unit": "A"}
